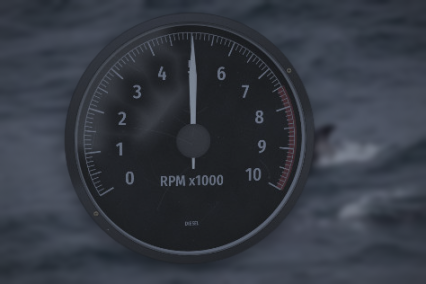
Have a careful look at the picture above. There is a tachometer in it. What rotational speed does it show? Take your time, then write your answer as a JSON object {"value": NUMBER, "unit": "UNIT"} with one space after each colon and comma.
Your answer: {"value": 5000, "unit": "rpm"}
